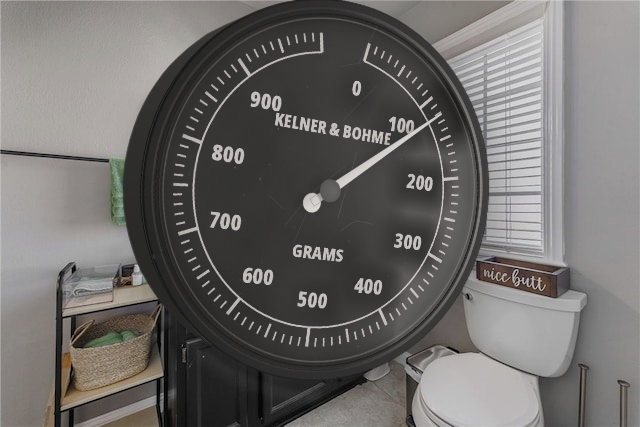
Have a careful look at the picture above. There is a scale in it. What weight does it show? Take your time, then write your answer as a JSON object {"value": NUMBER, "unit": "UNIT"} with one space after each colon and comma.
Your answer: {"value": 120, "unit": "g"}
